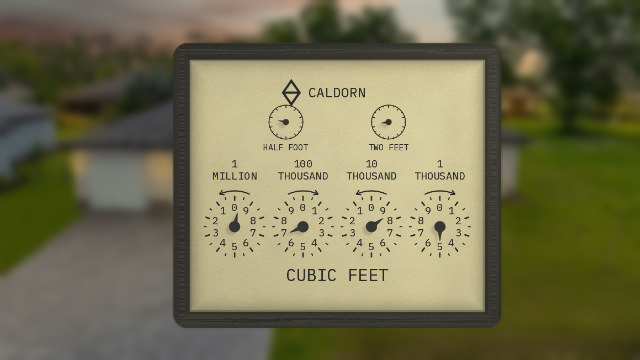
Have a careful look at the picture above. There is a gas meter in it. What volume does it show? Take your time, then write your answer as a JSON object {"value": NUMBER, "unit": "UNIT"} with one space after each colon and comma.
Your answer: {"value": 968500, "unit": "ft³"}
